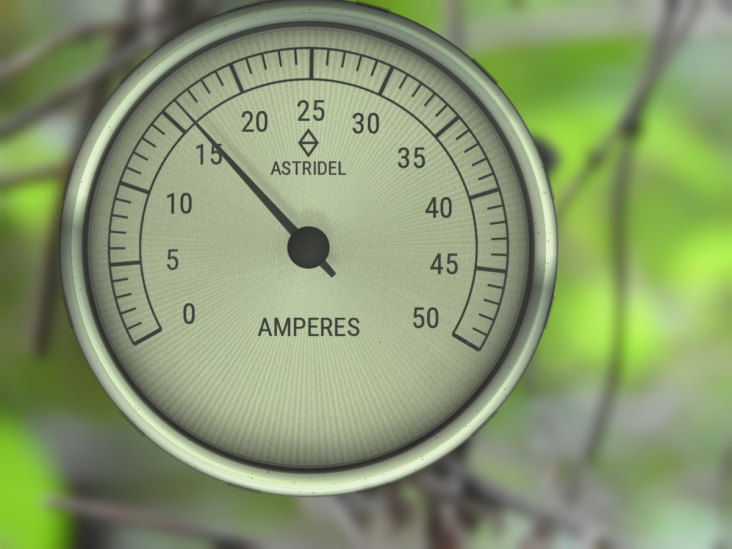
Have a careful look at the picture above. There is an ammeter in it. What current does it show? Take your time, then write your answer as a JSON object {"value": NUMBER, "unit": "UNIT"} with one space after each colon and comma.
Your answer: {"value": 16, "unit": "A"}
